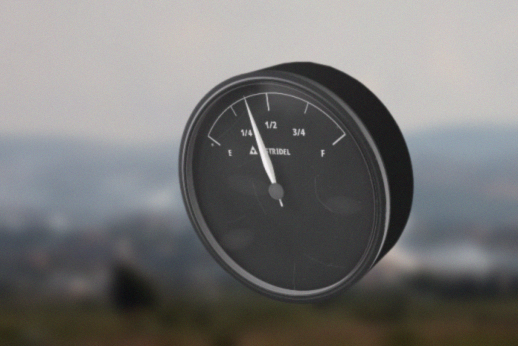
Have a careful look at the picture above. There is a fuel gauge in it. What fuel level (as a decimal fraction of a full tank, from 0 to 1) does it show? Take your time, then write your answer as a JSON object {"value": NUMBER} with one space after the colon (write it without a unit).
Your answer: {"value": 0.375}
